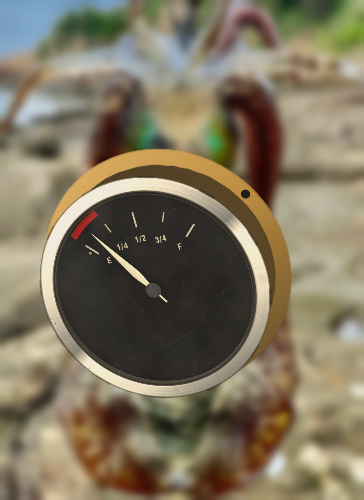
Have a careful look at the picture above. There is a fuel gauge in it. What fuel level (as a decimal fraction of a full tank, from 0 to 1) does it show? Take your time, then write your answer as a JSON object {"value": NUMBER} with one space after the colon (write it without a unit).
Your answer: {"value": 0.125}
